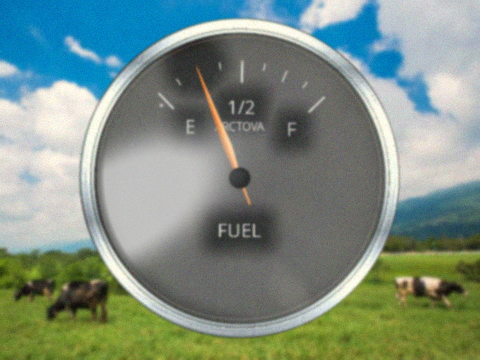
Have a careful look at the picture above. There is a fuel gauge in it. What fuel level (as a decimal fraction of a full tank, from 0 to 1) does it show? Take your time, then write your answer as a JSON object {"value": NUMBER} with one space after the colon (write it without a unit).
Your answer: {"value": 0.25}
